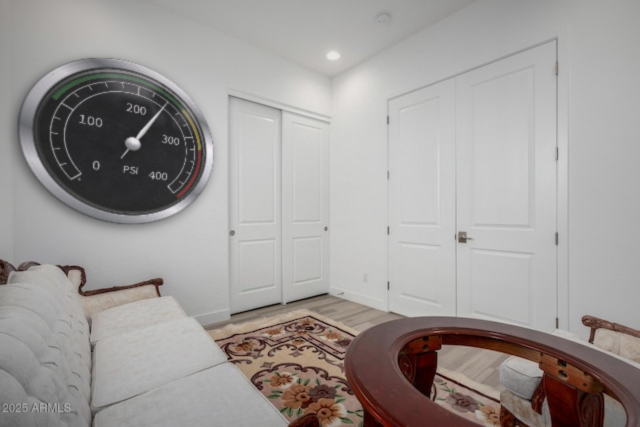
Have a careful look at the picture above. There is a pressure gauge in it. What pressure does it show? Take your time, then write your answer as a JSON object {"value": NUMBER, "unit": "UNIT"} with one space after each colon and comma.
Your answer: {"value": 240, "unit": "psi"}
